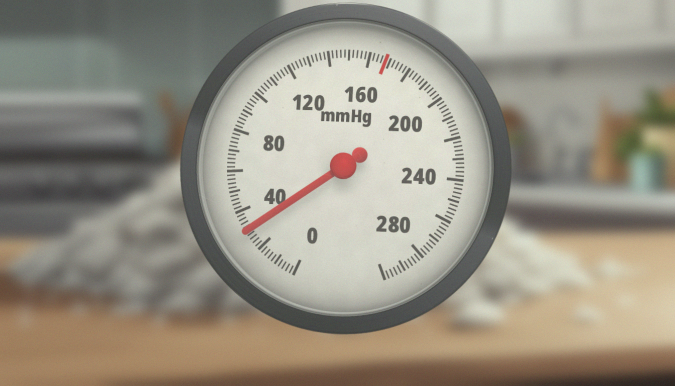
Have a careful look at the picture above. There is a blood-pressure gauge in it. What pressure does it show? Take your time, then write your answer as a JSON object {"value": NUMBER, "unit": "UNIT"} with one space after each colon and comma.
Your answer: {"value": 30, "unit": "mmHg"}
